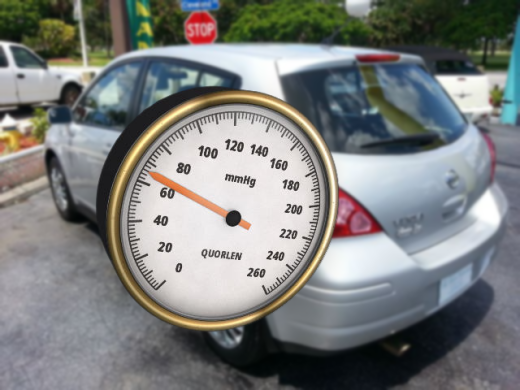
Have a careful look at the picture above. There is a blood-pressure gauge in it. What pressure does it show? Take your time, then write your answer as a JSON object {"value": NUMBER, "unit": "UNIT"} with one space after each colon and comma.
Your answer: {"value": 66, "unit": "mmHg"}
